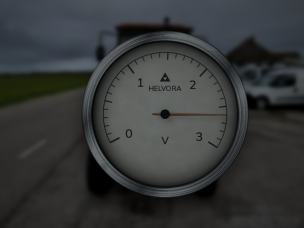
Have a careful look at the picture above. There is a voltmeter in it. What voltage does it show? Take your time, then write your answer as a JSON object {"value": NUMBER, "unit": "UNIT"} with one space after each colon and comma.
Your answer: {"value": 2.6, "unit": "V"}
